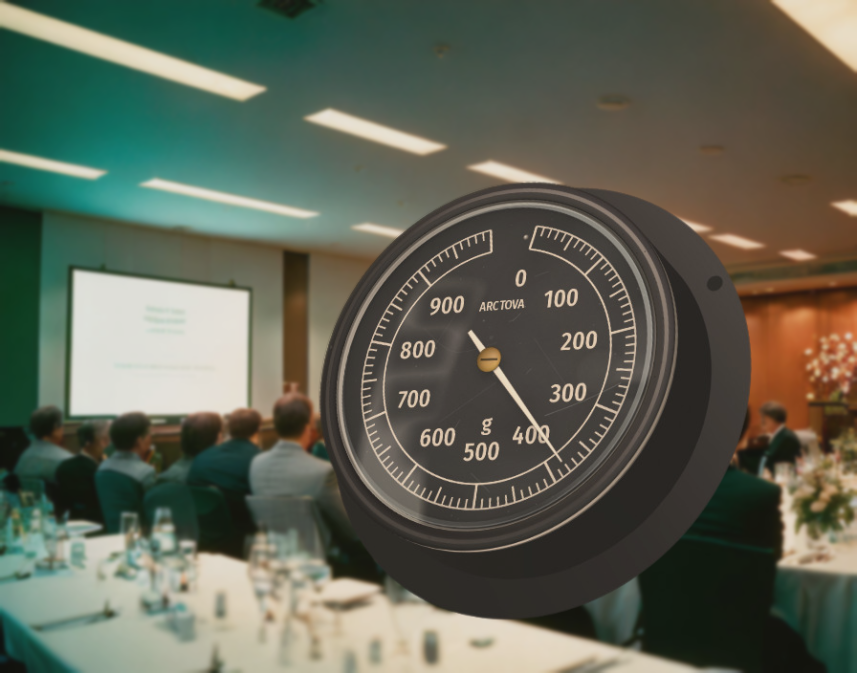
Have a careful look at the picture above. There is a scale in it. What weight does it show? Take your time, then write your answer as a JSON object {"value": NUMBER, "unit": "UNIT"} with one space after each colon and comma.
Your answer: {"value": 380, "unit": "g"}
